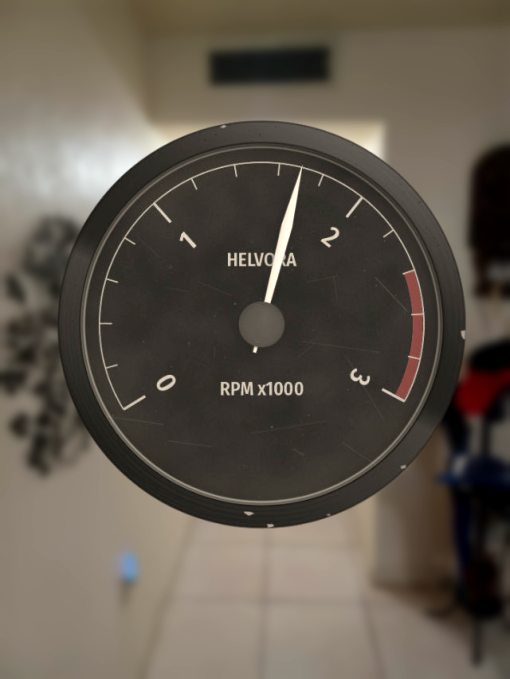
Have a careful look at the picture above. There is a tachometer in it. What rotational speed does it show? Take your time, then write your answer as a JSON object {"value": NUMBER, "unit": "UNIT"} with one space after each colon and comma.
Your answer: {"value": 1700, "unit": "rpm"}
